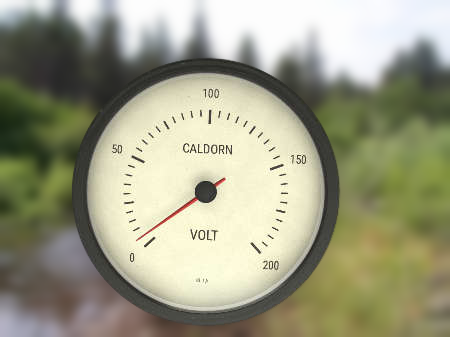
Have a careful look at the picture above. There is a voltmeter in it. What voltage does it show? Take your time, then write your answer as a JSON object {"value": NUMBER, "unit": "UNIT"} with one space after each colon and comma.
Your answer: {"value": 5, "unit": "V"}
